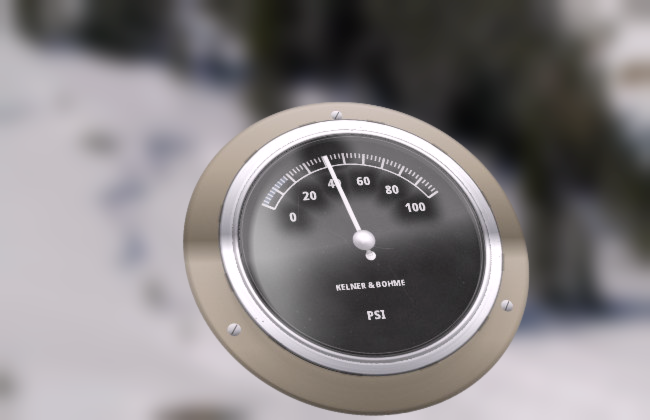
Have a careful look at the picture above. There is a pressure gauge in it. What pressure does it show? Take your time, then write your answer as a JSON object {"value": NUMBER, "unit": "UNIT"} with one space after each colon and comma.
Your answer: {"value": 40, "unit": "psi"}
